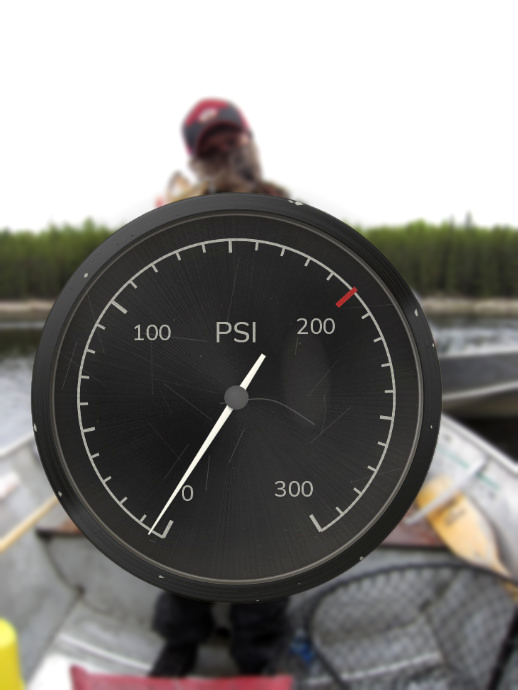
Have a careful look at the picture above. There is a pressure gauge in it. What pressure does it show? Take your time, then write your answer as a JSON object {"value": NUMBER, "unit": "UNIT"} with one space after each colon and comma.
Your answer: {"value": 5, "unit": "psi"}
